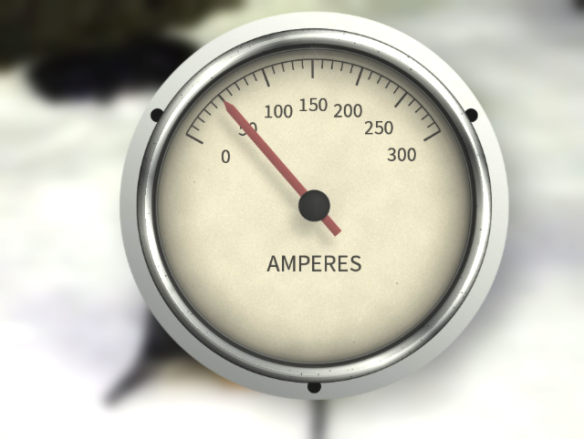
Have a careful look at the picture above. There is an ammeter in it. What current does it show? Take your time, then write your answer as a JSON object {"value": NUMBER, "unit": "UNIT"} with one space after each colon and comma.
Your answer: {"value": 50, "unit": "A"}
